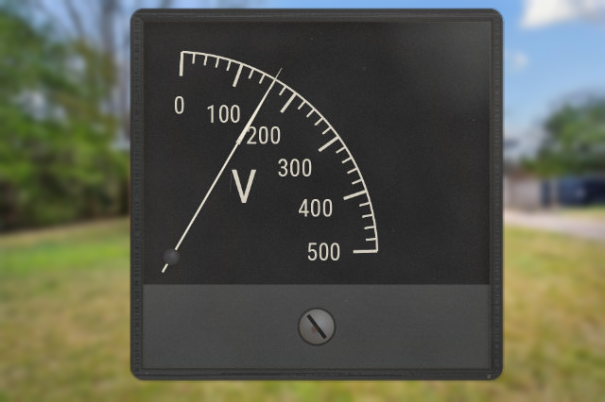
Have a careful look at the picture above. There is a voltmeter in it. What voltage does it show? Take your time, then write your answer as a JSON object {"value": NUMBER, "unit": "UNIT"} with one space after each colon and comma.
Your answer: {"value": 160, "unit": "V"}
